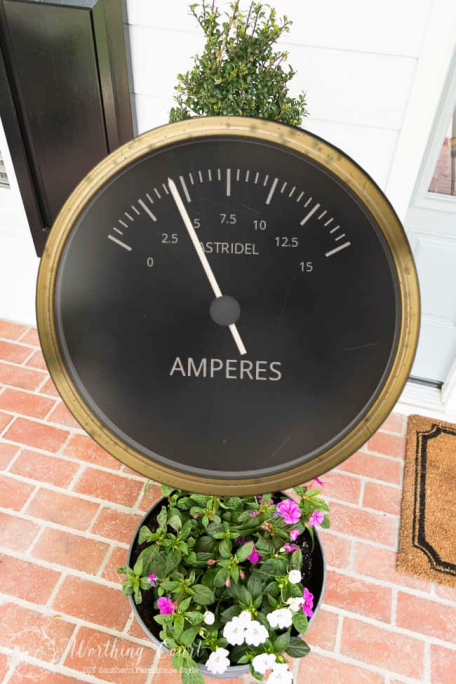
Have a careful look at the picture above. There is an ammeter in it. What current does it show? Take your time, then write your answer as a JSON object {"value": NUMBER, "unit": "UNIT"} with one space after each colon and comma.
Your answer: {"value": 4.5, "unit": "A"}
